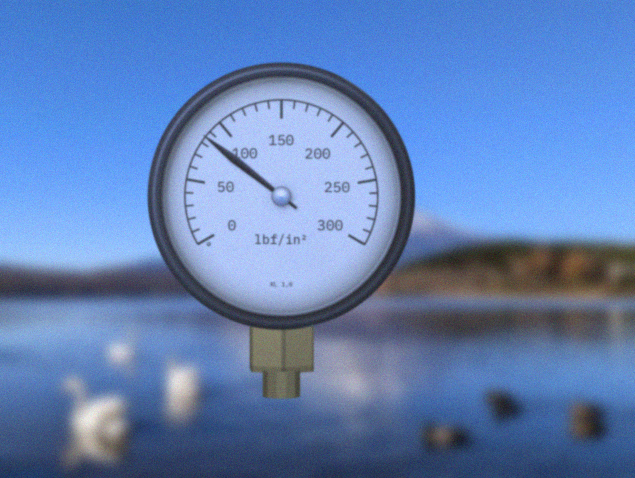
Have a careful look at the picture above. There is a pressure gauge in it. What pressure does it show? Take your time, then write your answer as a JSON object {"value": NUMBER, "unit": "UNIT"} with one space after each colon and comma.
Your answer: {"value": 85, "unit": "psi"}
